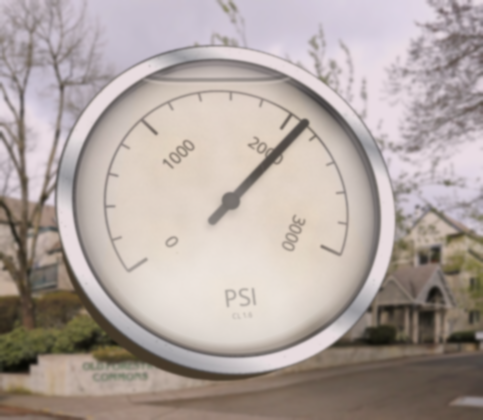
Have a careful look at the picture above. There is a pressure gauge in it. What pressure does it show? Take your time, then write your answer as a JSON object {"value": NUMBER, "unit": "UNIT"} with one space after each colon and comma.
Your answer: {"value": 2100, "unit": "psi"}
